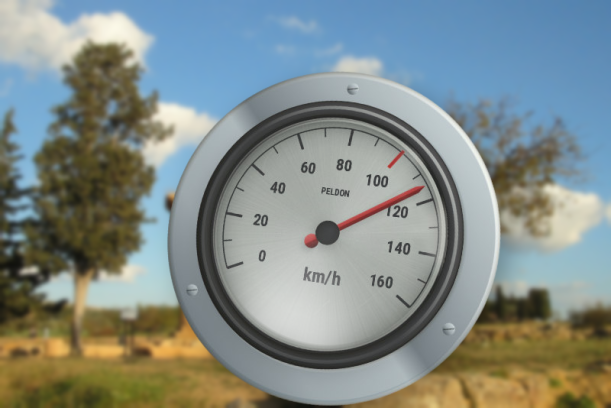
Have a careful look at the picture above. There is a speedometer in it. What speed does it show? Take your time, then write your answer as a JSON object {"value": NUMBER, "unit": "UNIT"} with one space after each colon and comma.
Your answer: {"value": 115, "unit": "km/h"}
